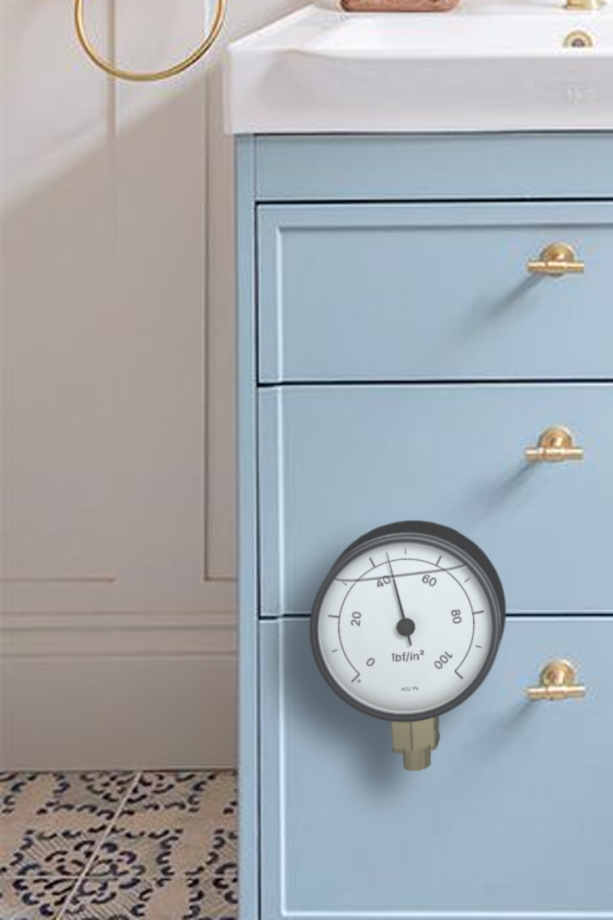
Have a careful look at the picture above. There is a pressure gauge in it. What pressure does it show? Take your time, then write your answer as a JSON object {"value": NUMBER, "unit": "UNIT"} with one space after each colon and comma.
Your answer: {"value": 45, "unit": "psi"}
